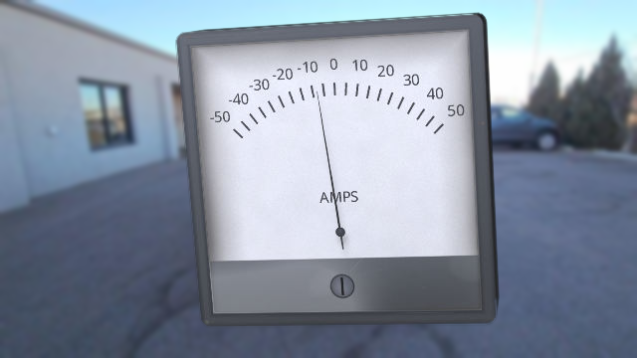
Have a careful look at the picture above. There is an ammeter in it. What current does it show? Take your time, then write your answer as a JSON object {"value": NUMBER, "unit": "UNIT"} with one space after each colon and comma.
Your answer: {"value": -7.5, "unit": "A"}
